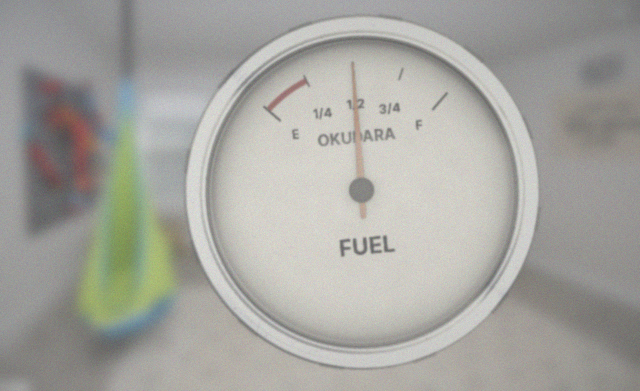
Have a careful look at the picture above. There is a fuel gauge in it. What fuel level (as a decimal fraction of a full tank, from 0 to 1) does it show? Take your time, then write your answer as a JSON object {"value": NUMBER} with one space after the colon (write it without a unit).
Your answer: {"value": 0.5}
